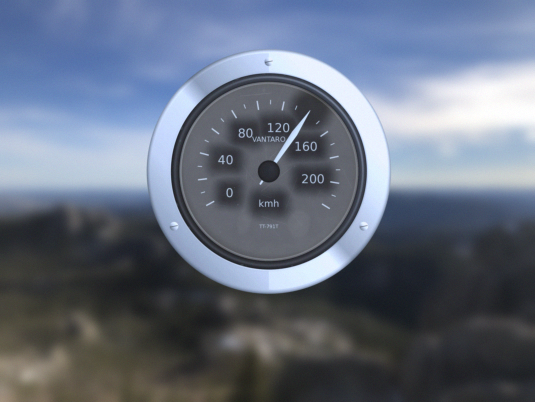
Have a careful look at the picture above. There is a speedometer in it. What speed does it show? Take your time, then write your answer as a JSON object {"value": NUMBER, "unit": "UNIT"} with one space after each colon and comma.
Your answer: {"value": 140, "unit": "km/h"}
